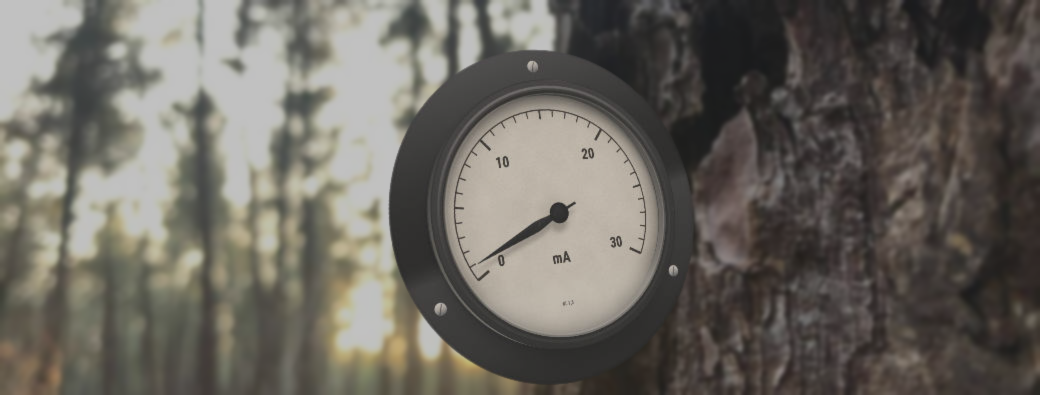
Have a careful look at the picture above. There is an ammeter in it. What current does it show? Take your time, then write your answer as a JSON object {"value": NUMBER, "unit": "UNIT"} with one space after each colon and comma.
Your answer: {"value": 1, "unit": "mA"}
